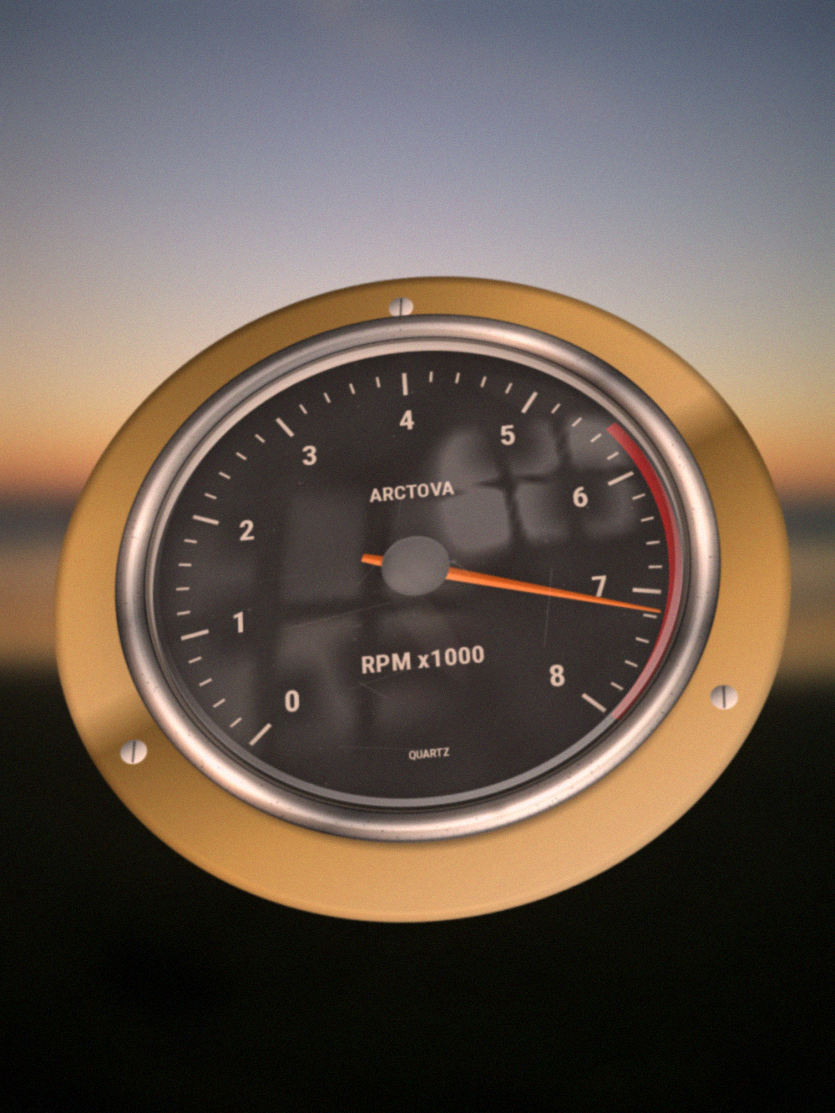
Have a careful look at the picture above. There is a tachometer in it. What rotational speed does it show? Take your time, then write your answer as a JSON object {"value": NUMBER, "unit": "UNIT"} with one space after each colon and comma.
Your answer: {"value": 7200, "unit": "rpm"}
